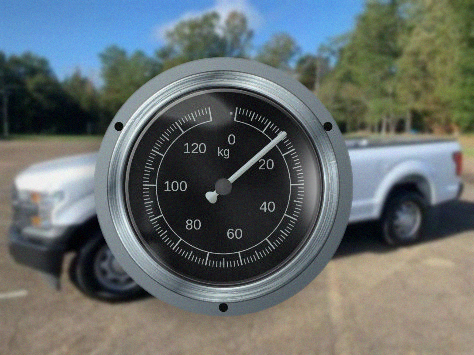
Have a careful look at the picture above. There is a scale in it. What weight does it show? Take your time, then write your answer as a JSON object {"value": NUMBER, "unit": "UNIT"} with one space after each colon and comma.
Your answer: {"value": 15, "unit": "kg"}
